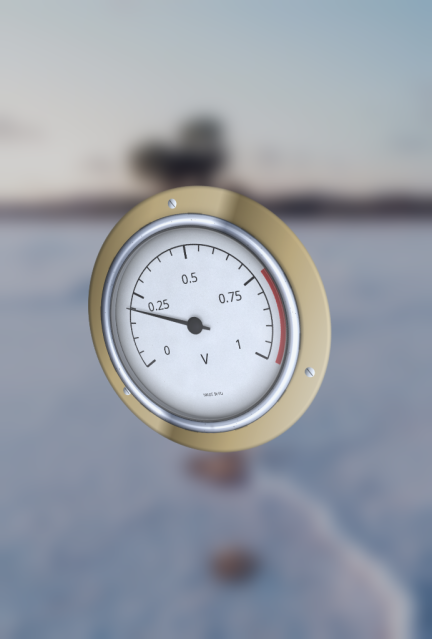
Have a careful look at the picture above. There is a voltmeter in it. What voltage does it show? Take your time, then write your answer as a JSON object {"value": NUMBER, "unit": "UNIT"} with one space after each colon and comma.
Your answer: {"value": 0.2, "unit": "V"}
